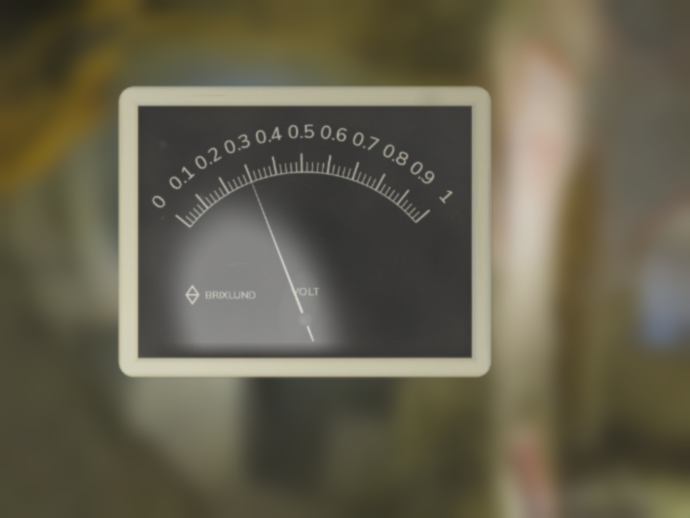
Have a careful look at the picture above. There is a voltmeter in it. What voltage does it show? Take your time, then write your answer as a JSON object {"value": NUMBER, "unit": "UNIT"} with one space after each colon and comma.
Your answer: {"value": 0.3, "unit": "V"}
